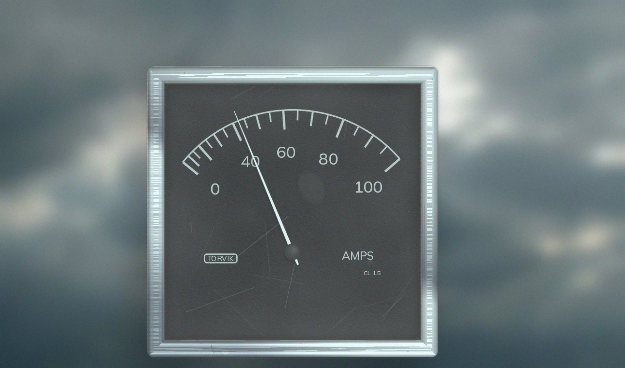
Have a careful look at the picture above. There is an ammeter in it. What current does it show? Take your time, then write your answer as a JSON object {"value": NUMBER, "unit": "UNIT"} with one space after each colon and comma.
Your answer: {"value": 42.5, "unit": "A"}
